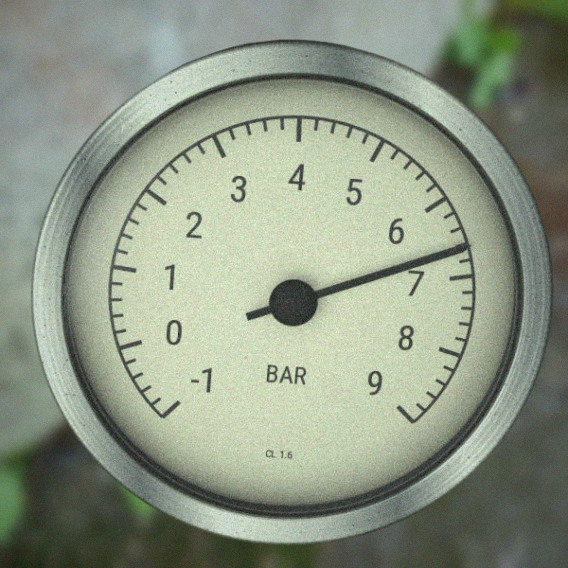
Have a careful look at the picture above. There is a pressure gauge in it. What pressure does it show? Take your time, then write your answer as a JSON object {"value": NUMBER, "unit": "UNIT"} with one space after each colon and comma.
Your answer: {"value": 6.6, "unit": "bar"}
